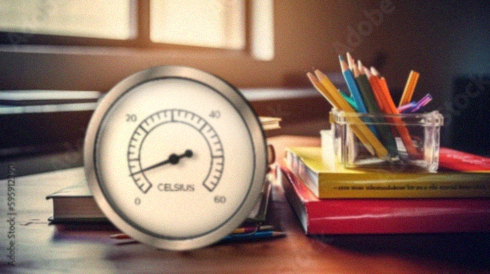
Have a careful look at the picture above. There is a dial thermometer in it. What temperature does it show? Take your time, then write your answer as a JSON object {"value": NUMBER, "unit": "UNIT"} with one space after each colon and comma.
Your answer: {"value": 6, "unit": "°C"}
